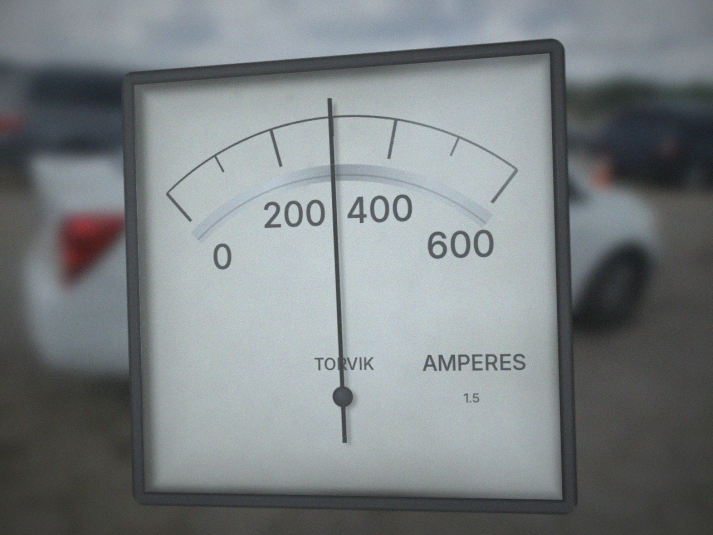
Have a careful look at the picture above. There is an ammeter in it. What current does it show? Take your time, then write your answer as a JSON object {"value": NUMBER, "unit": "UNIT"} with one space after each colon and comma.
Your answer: {"value": 300, "unit": "A"}
